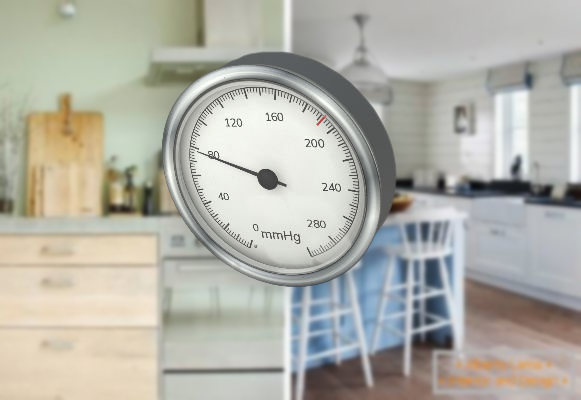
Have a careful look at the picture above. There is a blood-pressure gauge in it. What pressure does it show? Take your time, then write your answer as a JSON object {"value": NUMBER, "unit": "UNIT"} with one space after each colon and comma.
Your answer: {"value": 80, "unit": "mmHg"}
